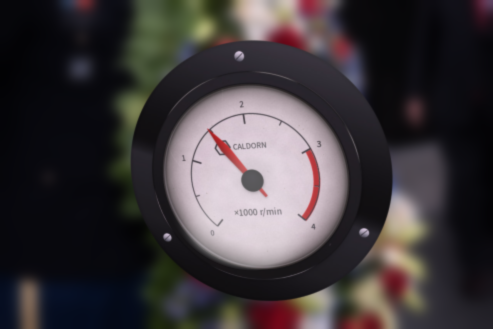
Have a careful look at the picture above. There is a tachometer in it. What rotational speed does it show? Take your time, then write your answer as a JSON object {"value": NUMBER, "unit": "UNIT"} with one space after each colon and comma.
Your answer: {"value": 1500, "unit": "rpm"}
